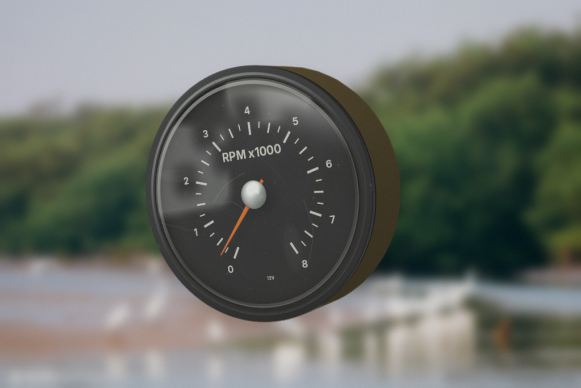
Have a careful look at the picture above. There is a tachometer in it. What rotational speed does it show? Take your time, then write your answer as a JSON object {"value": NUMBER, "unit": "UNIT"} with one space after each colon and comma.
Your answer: {"value": 250, "unit": "rpm"}
